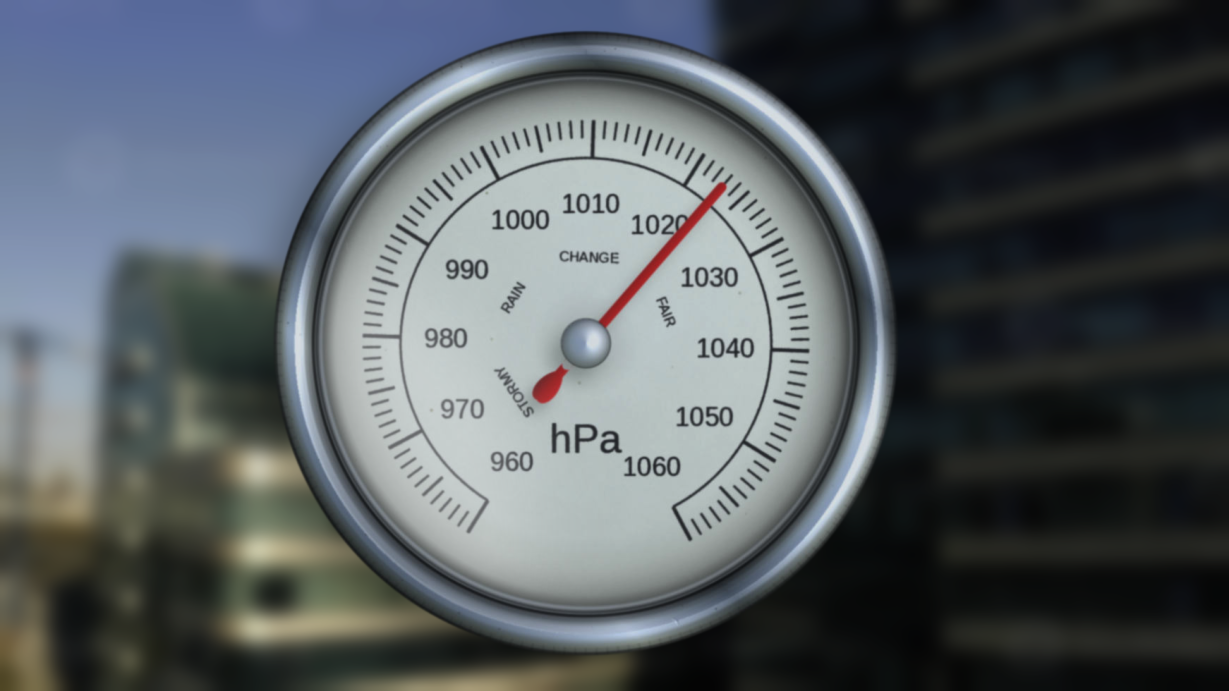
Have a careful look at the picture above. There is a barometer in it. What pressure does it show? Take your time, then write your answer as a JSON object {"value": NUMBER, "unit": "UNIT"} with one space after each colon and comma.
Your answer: {"value": 1023, "unit": "hPa"}
